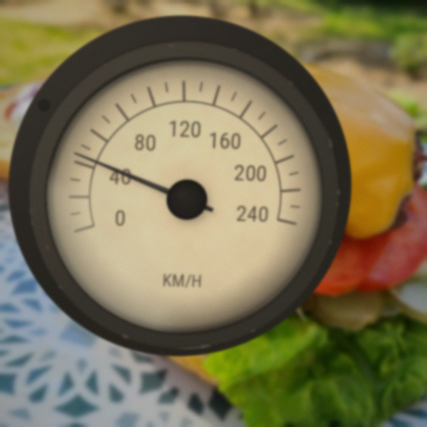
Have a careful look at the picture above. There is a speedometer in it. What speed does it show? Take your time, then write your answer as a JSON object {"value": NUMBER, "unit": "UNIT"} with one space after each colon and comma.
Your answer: {"value": 45, "unit": "km/h"}
